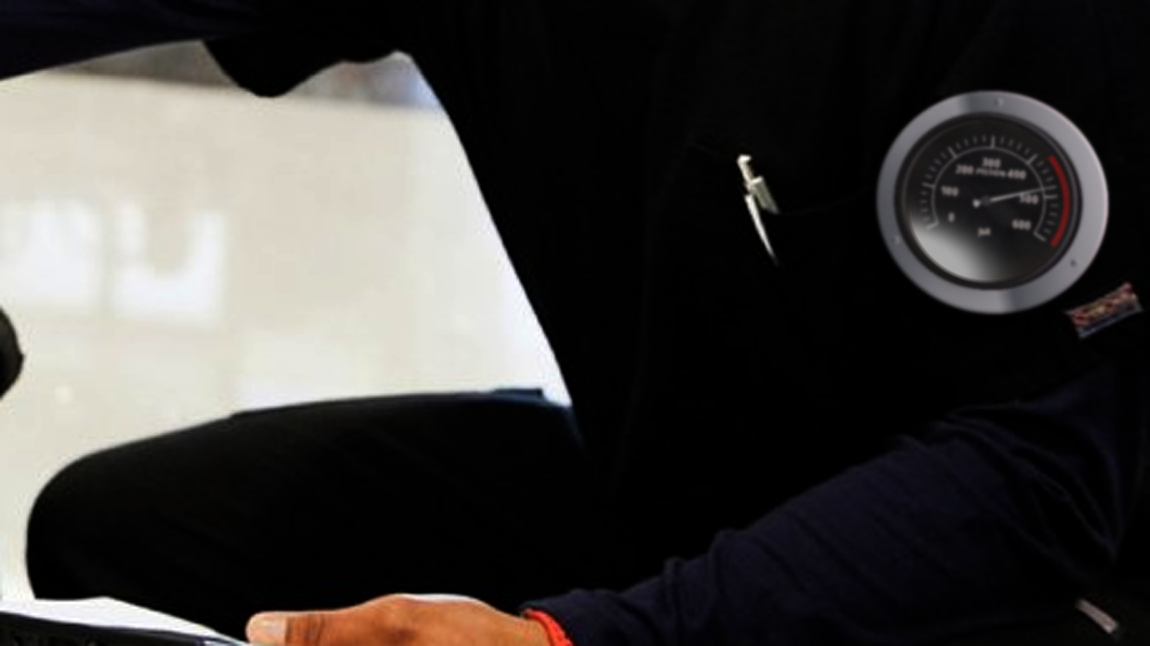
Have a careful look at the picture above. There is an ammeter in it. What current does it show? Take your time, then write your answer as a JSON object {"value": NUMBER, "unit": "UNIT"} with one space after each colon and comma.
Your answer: {"value": 480, "unit": "µA"}
